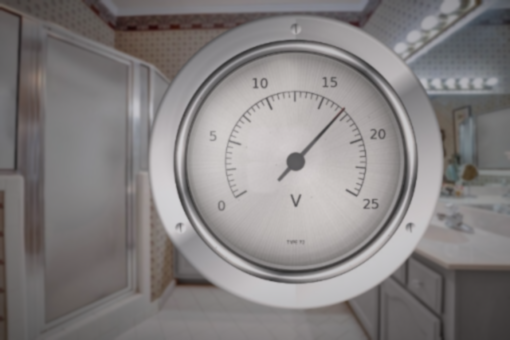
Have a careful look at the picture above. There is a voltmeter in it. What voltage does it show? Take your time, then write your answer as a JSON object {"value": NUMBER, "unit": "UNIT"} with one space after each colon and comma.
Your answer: {"value": 17, "unit": "V"}
